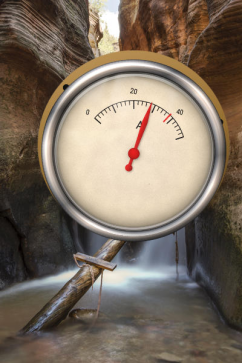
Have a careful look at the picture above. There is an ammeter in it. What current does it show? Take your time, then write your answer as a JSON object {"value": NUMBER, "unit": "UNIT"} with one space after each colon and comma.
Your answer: {"value": 28, "unit": "A"}
